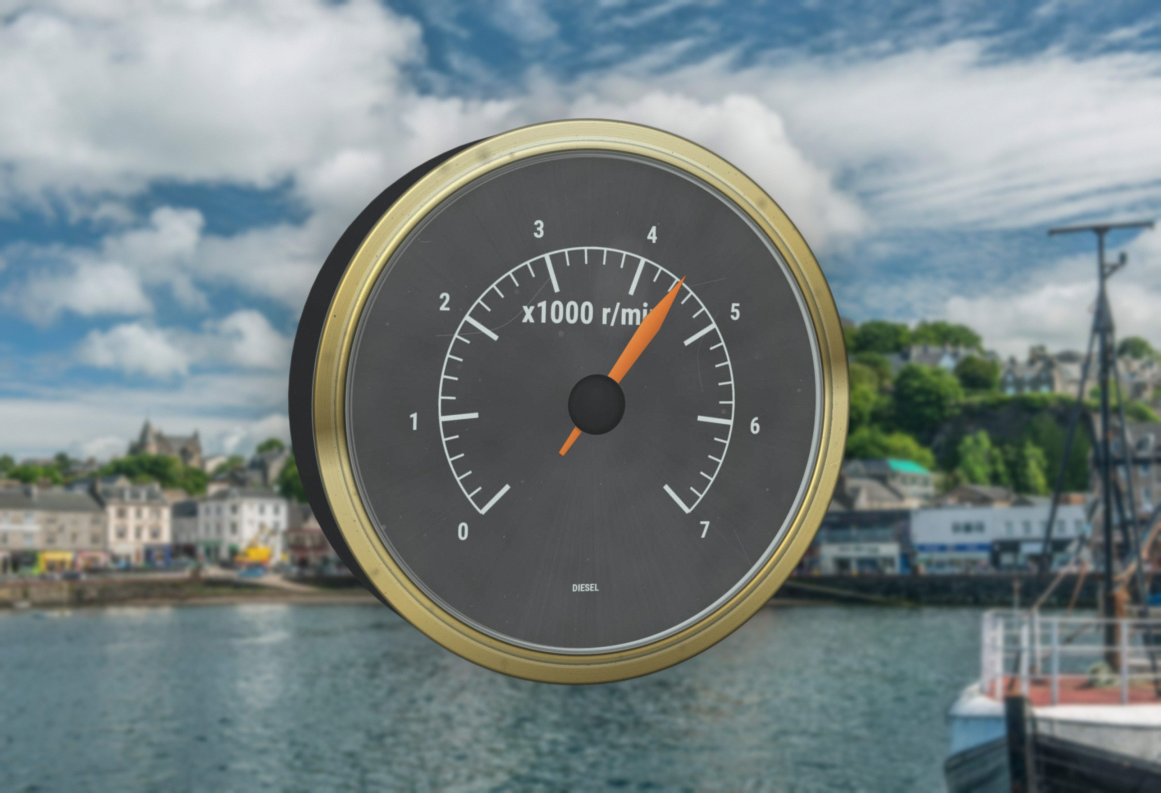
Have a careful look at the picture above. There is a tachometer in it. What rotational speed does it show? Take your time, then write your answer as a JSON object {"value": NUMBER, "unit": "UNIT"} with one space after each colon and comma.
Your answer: {"value": 4400, "unit": "rpm"}
